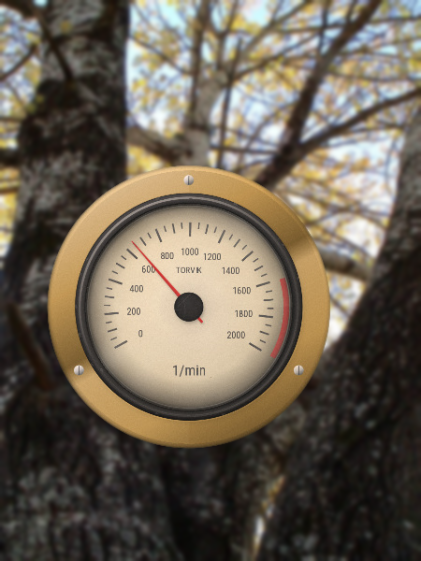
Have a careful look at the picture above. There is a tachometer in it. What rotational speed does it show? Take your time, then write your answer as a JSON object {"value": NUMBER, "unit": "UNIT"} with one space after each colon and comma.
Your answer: {"value": 650, "unit": "rpm"}
